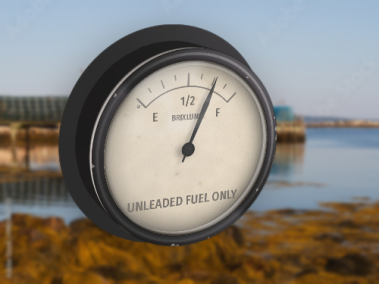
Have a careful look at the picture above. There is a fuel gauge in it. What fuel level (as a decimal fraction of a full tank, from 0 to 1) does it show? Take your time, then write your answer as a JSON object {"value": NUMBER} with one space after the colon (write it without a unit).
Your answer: {"value": 0.75}
